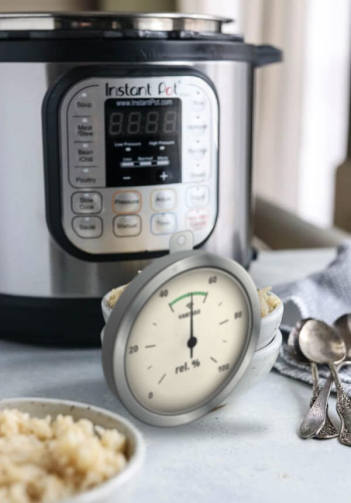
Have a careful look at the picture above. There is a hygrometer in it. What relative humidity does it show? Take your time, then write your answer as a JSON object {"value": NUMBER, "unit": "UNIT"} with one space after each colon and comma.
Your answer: {"value": 50, "unit": "%"}
